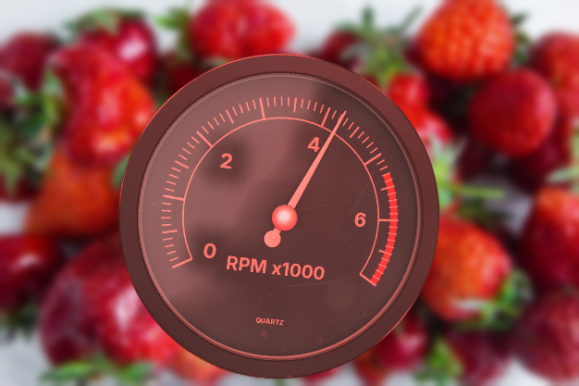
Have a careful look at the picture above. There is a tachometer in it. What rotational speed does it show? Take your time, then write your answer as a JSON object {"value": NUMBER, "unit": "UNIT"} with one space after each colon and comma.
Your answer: {"value": 4200, "unit": "rpm"}
